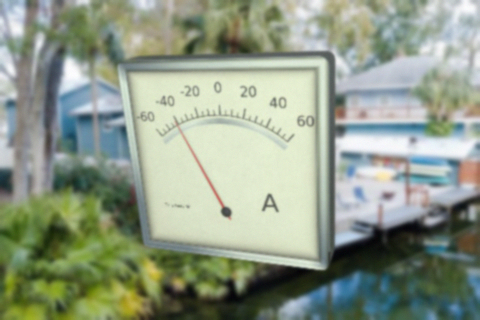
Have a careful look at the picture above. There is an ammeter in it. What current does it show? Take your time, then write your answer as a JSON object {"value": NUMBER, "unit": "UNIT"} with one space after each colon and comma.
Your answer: {"value": -40, "unit": "A"}
